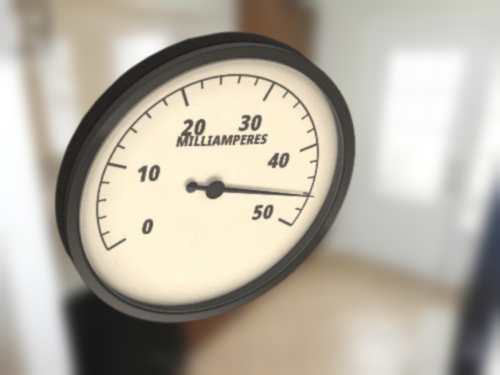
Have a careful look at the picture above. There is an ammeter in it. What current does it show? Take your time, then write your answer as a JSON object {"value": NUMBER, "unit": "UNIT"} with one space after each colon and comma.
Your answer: {"value": 46, "unit": "mA"}
